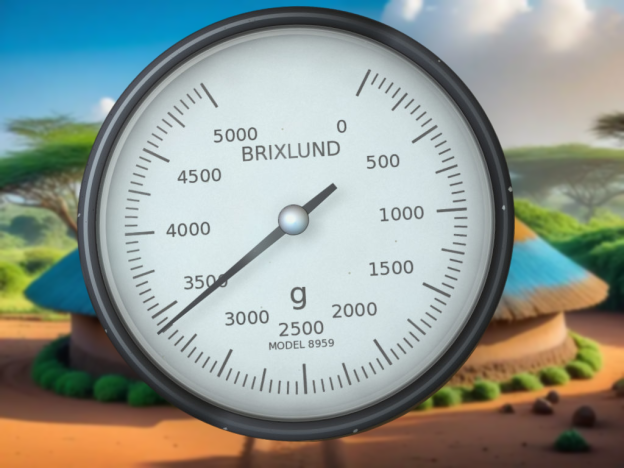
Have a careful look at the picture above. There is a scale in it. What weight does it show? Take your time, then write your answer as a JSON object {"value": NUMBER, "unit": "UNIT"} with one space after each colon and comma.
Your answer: {"value": 3400, "unit": "g"}
